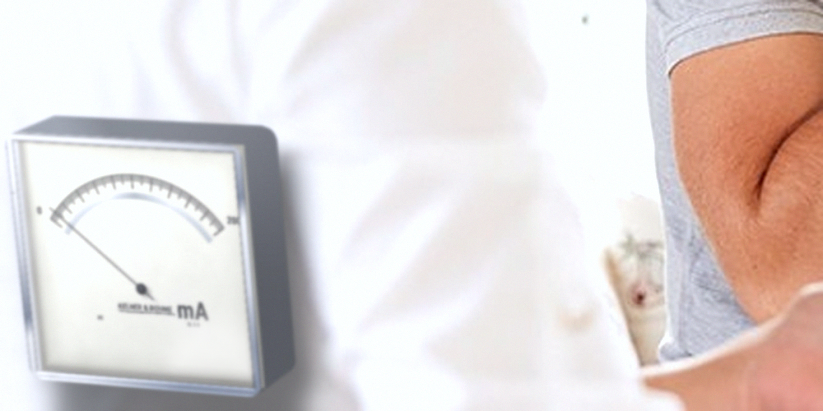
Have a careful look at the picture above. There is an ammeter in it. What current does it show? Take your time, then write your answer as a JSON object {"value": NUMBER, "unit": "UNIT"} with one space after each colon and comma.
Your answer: {"value": 10, "unit": "mA"}
